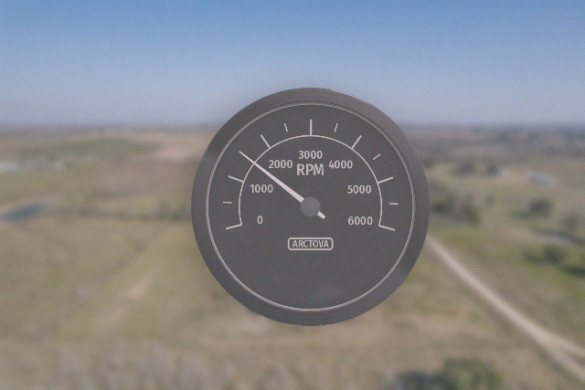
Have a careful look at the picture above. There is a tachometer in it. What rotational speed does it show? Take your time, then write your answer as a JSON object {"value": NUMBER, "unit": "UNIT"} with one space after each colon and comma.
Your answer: {"value": 1500, "unit": "rpm"}
